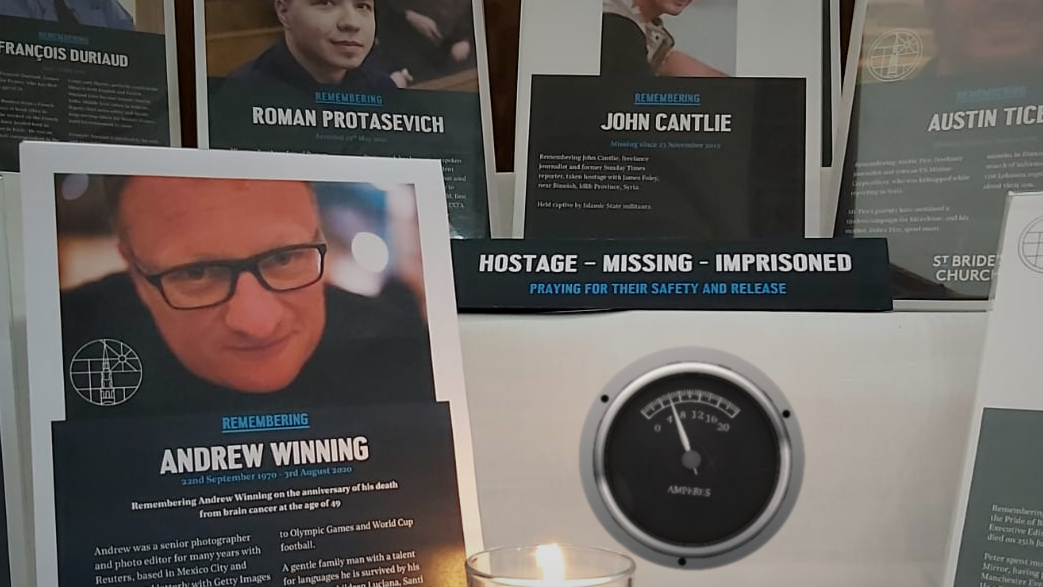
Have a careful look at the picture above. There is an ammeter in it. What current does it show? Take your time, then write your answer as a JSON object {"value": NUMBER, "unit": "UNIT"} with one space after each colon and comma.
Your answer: {"value": 6, "unit": "A"}
